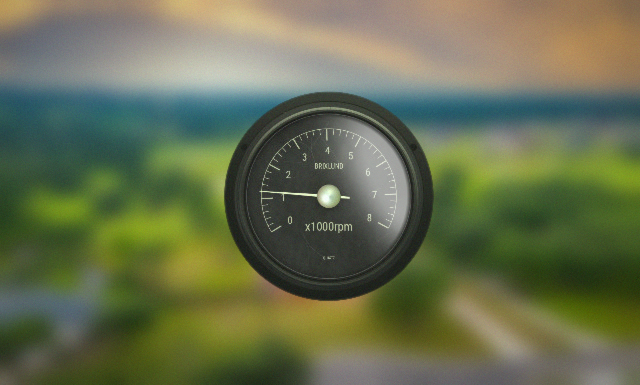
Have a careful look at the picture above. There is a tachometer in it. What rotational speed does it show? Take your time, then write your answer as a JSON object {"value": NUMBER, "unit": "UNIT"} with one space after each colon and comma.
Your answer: {"value": 1200, "unit": "rpm"}
